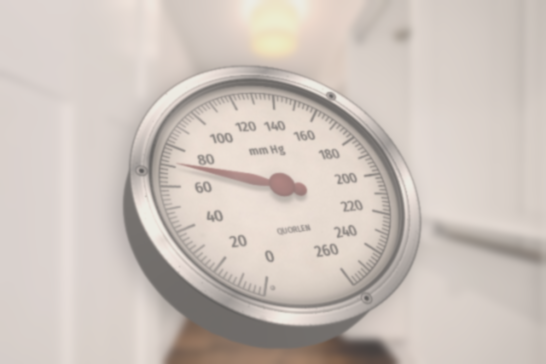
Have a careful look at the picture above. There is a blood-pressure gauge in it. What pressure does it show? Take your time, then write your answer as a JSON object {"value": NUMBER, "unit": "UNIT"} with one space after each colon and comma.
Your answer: {"value": 70, "unit": "mmHg"}
